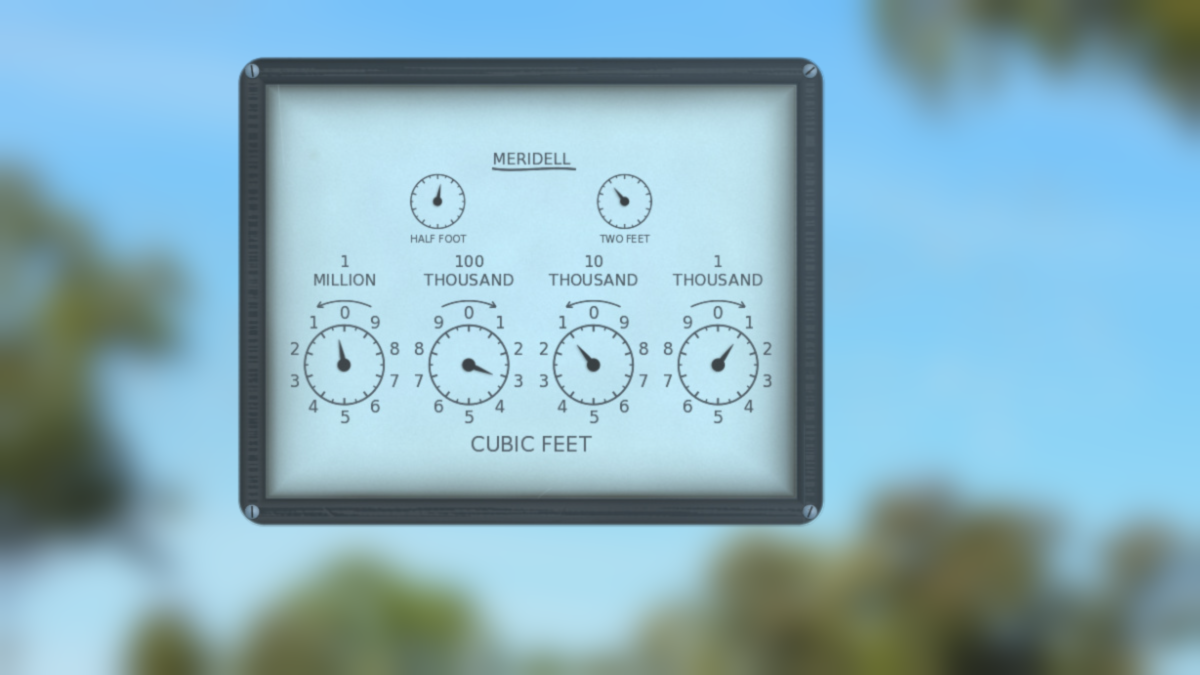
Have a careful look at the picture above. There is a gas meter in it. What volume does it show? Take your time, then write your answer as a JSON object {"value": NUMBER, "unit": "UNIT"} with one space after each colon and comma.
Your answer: {"value": 31100, "unit": "ft³"}
